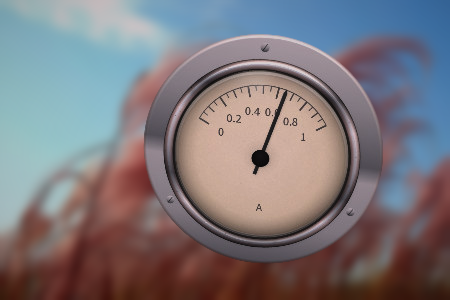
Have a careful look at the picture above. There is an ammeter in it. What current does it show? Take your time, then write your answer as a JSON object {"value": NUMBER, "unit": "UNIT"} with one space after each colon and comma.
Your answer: {"value": 0.65, "unit": "A"}
